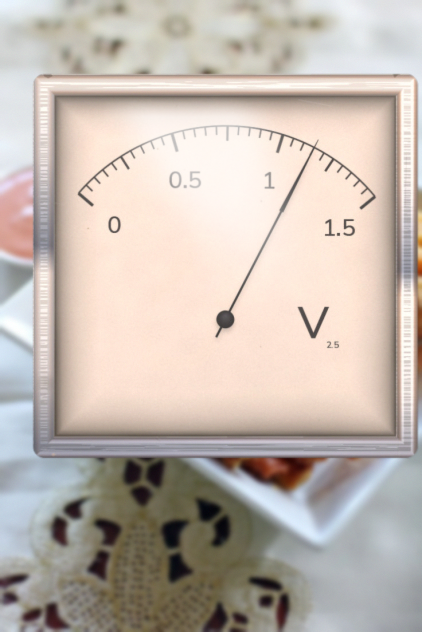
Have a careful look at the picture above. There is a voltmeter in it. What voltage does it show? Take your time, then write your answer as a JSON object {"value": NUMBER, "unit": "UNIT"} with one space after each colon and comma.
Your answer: {"value": 1.15, "unit": "V"}
